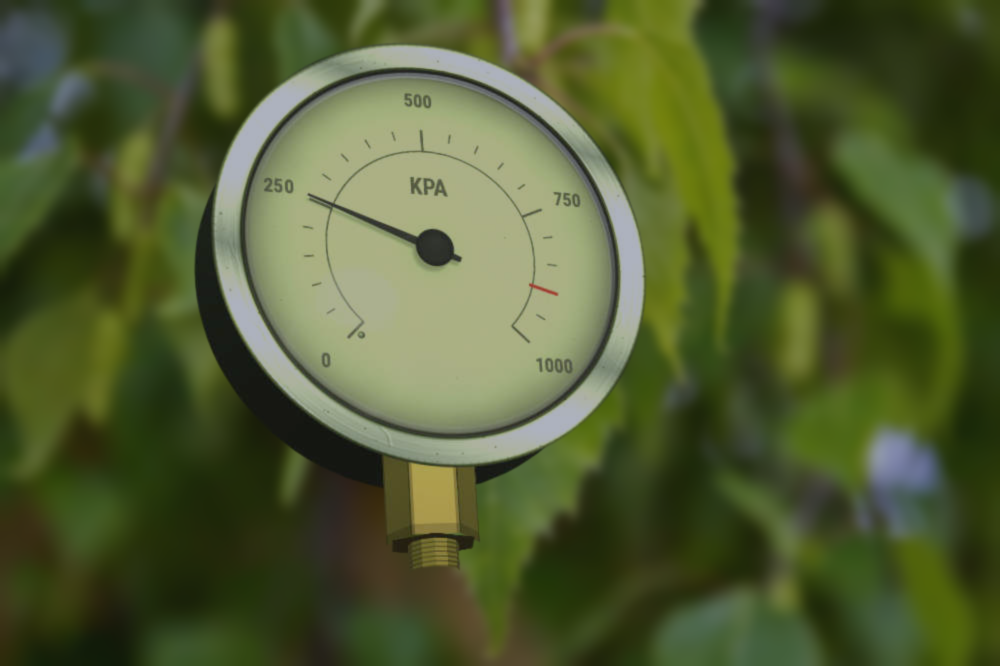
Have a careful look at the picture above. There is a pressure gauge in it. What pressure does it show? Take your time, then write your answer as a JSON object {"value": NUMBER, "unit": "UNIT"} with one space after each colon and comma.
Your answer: {"value": 250, "unit": "kPa"}
